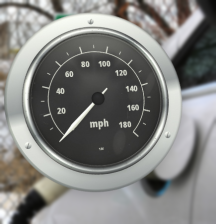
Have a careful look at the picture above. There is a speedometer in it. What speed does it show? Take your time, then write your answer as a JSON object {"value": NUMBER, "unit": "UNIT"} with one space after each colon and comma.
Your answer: {"value": 0, "unit": "mph"}
